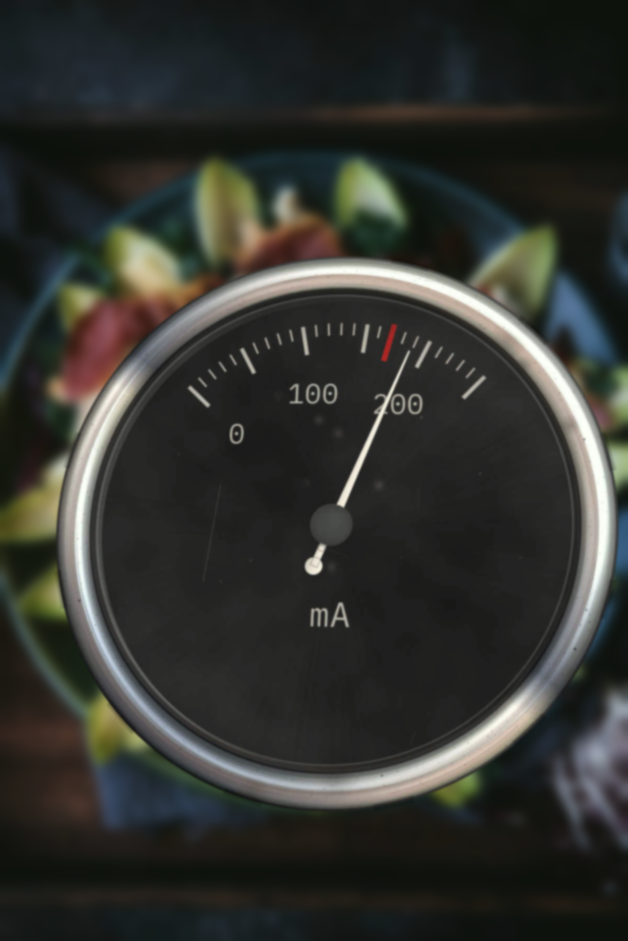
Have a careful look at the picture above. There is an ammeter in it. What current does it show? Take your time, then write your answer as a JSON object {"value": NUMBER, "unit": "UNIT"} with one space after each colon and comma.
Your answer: {"value": 190, "unit": "mA"}
